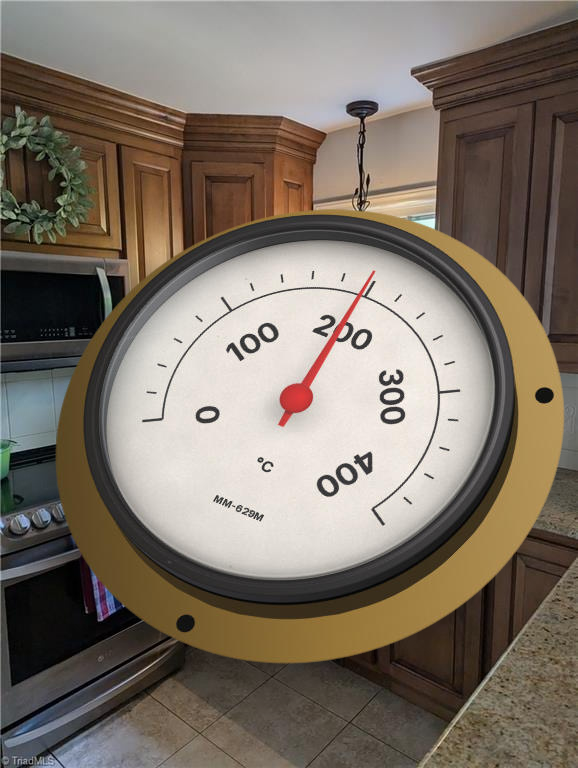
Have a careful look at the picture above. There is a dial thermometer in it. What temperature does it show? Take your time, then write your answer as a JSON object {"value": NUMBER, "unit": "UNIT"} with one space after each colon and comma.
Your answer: {"value": 200, "unit": "°C"}
